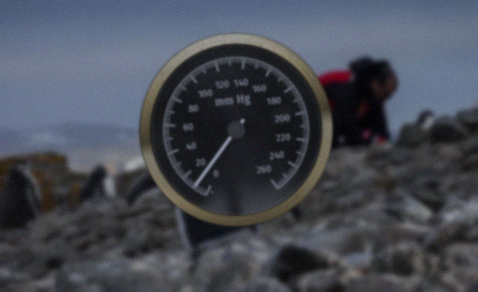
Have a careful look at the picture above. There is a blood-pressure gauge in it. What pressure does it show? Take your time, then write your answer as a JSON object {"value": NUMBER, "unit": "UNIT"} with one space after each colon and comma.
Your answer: {"value": 10, "unit": "mmHg"}
